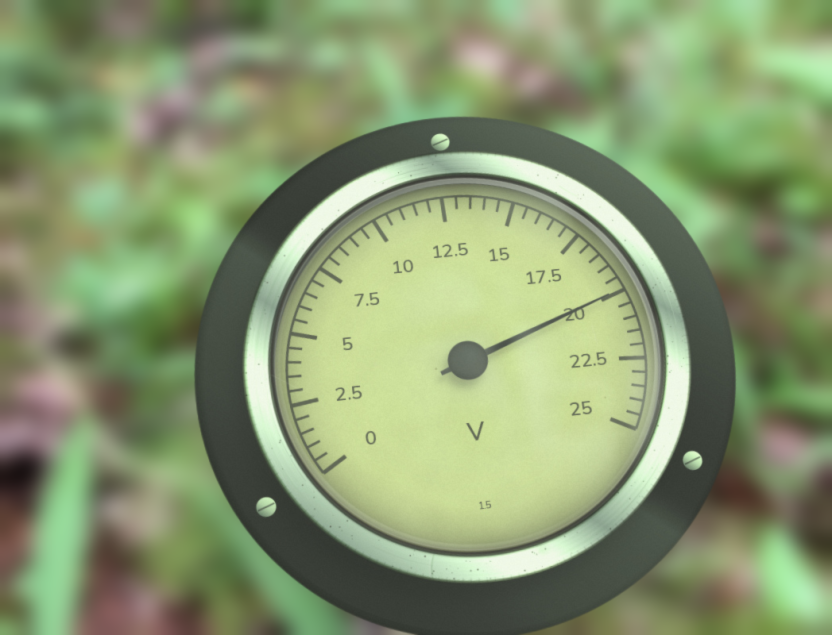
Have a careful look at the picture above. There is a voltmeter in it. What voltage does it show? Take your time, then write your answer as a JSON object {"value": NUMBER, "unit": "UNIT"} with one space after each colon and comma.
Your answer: {"value": 20, "unit": "V"}
